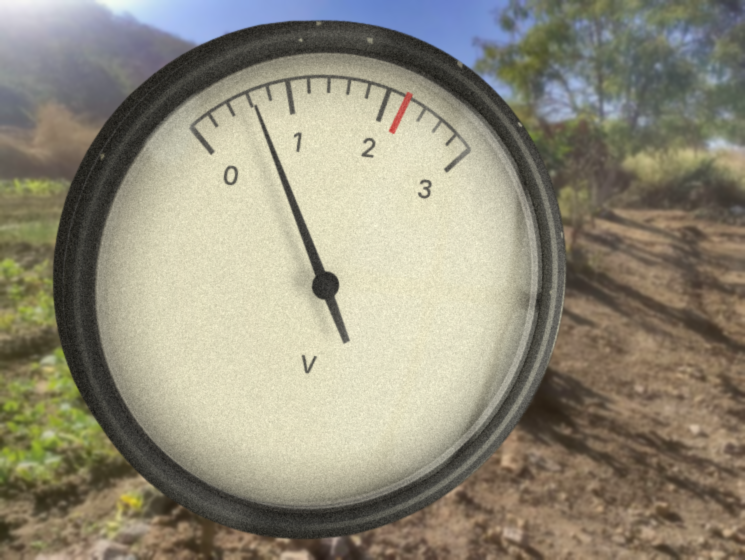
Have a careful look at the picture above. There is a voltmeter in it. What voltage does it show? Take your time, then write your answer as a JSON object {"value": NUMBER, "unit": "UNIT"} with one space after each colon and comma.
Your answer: {"value": 0.6, "unit": "V"}
